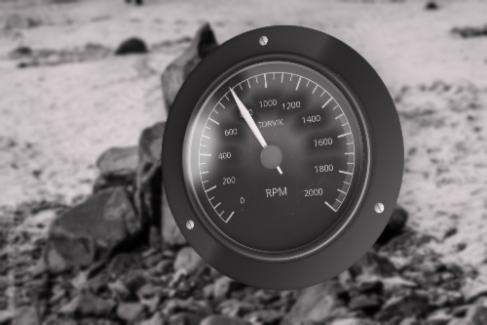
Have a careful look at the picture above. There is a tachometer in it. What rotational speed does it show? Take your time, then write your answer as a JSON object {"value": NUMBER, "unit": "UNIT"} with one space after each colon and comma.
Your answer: {"value": 800, "unit": "rpm"}
